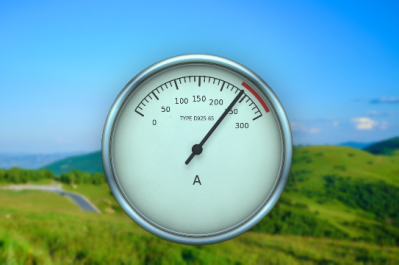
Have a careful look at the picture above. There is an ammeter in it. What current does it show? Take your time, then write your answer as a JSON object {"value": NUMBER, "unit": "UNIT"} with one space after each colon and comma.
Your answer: {"value": 240, "unit": "A"}
